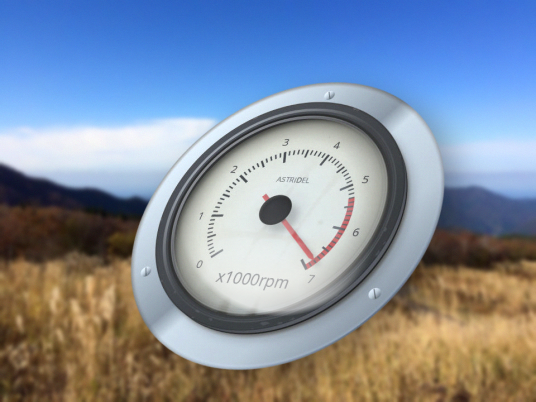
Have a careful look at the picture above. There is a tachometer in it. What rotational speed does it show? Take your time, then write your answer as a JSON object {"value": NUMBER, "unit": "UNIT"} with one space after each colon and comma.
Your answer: {"value": 6800, "unit": "rpm"}
